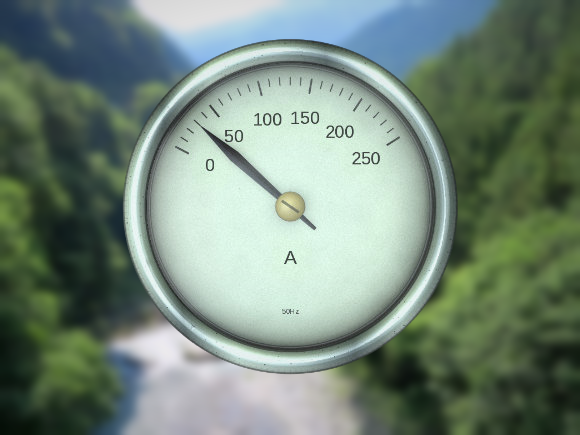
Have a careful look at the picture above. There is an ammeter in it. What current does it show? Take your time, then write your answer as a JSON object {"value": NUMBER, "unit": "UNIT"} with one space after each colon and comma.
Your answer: {"value": 30, "unit": "A"}
